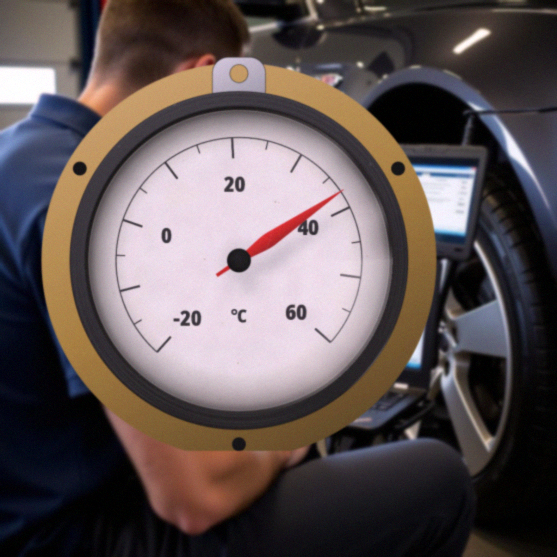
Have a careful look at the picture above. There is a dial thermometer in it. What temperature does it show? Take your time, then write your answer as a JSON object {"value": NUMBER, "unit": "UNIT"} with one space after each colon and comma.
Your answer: {"value": 37.5, "unit": "°C"}
